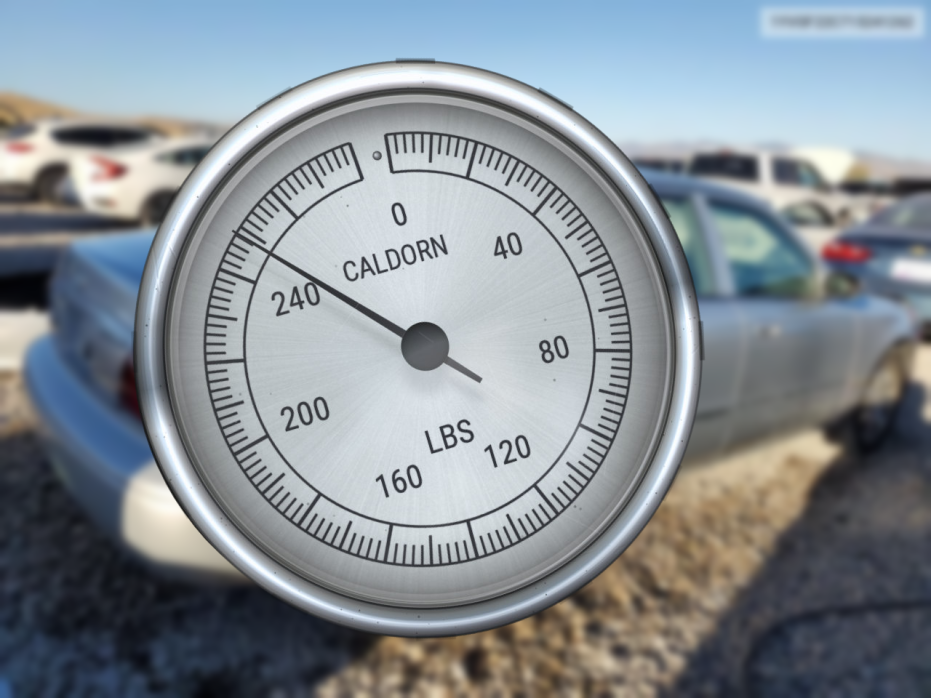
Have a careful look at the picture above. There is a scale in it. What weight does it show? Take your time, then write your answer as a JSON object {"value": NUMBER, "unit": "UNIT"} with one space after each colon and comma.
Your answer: {"value": 248, "unit": "lb"}
